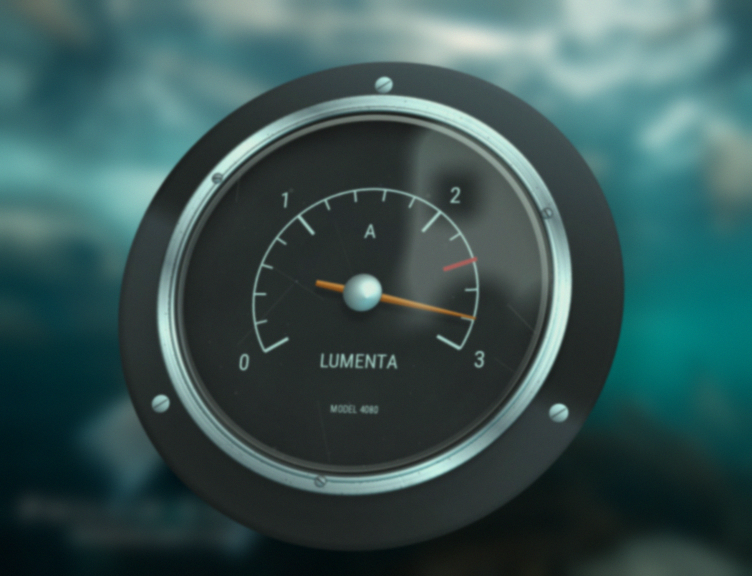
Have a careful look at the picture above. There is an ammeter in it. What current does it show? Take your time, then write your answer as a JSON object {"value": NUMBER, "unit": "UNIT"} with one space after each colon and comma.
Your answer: {"value": 2.8, "unit": "A"}
